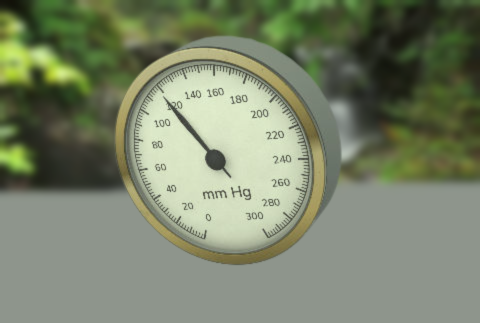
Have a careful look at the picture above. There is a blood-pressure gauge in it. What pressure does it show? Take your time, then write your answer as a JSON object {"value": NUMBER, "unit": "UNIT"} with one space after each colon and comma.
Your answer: {"value": 120, "unit": "mmHg"}
